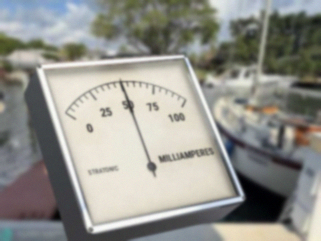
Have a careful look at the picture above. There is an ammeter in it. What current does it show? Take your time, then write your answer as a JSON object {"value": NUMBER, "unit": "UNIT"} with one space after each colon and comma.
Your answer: {"value": 50, "unit": "mA"}
